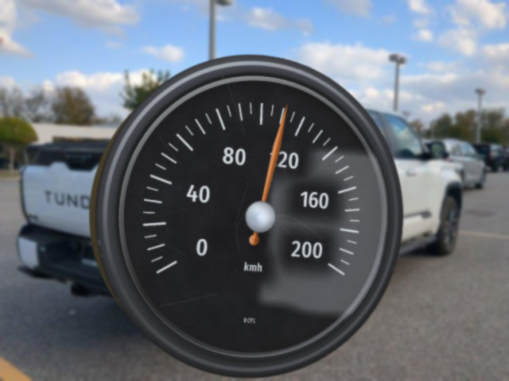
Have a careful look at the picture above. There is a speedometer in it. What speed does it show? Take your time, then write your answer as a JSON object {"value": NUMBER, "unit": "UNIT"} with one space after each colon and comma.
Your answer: {"value": 110, "unit": "km/h"}
